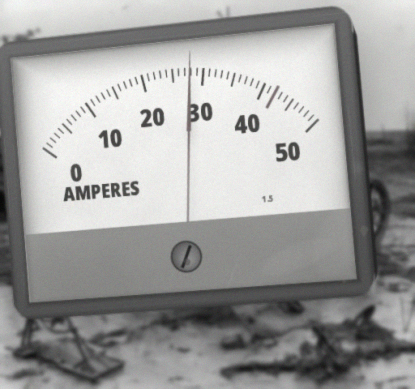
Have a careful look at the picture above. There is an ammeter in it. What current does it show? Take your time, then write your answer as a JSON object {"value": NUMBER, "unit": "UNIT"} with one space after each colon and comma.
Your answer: {"value": 28, "unit": "A"}
